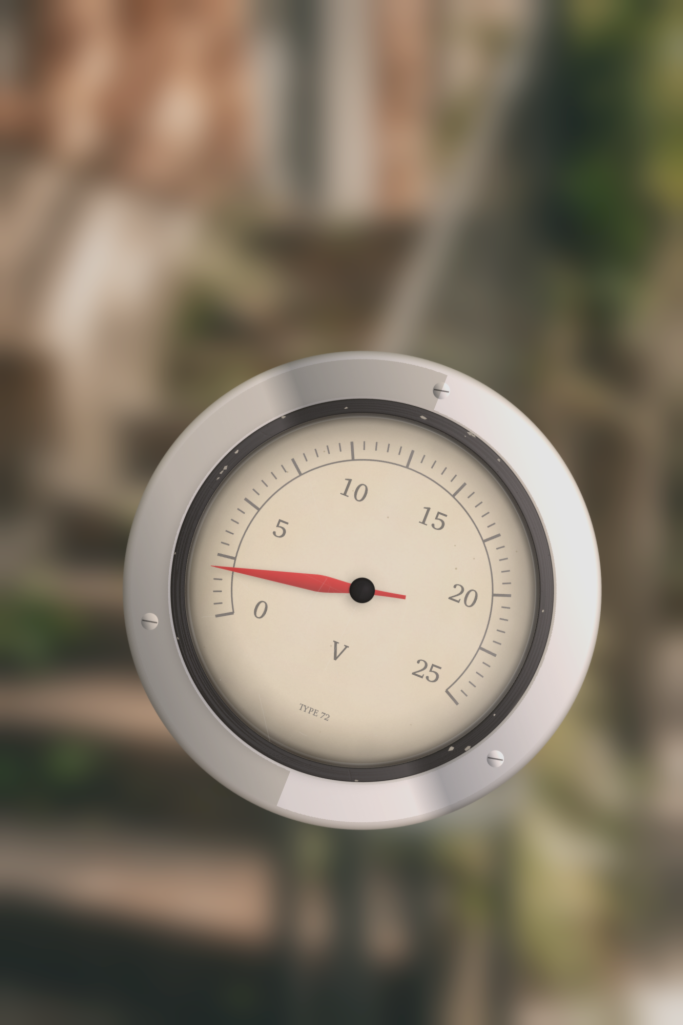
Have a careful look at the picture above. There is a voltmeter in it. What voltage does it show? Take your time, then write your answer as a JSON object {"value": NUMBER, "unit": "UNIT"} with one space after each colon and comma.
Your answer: {"value": 2, "unit": "V"}
